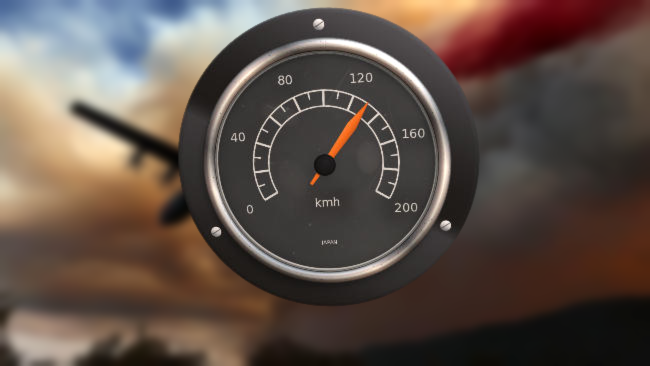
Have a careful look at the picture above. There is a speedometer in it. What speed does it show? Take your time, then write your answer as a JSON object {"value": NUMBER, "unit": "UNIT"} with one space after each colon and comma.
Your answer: {"value": 130, "unit": "km/h"}
